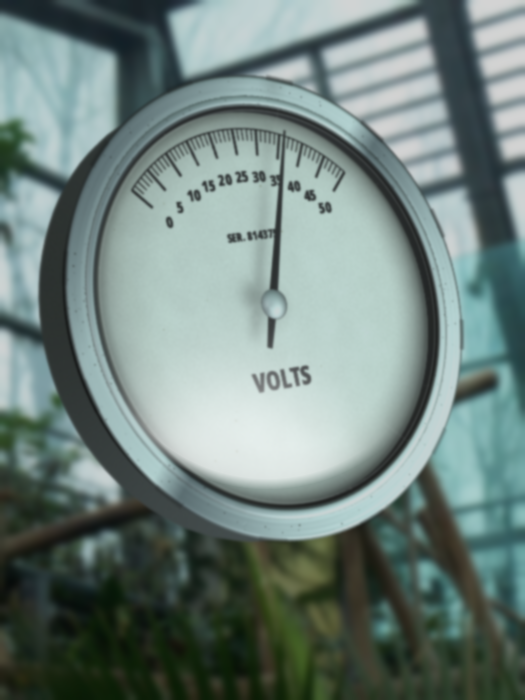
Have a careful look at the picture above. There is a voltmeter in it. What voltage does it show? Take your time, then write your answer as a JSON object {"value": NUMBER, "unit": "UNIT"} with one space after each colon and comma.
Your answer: {"value": 35, "unit": "V"}
